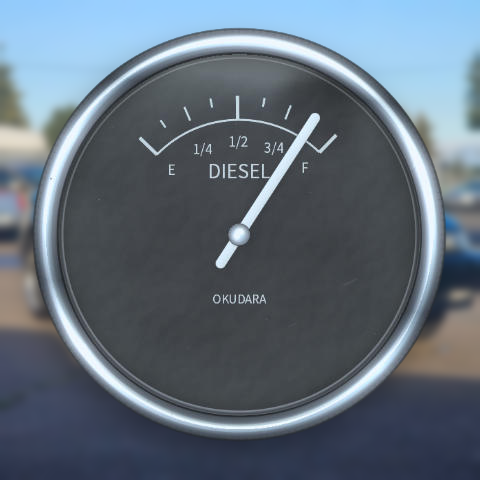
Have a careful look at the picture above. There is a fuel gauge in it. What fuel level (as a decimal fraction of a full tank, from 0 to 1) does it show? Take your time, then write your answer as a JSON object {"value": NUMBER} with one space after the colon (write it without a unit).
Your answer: {"value": 0.875}
